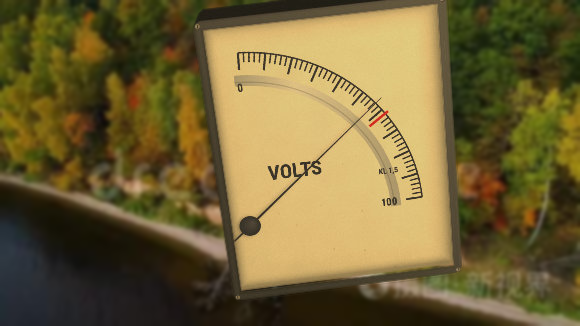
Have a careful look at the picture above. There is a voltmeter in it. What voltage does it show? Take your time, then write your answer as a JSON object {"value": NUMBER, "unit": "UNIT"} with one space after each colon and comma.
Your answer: {"value": 56, "unit": "V"}
